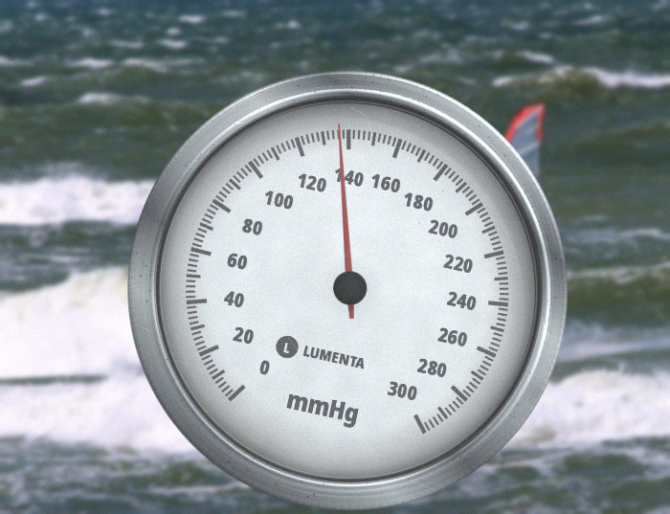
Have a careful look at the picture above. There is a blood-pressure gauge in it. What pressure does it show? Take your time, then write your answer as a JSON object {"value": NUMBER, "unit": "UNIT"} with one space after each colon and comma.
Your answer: {"value": 136, "unit": "mmHg"}
